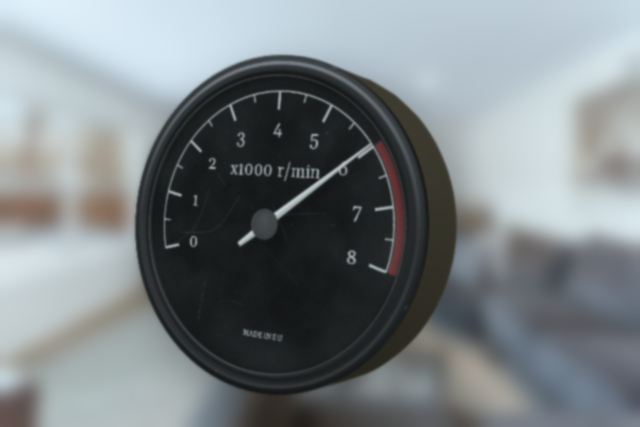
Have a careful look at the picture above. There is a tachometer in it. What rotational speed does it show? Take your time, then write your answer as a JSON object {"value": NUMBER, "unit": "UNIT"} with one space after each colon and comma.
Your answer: {"value": 6000, "unit": "rpm"}
